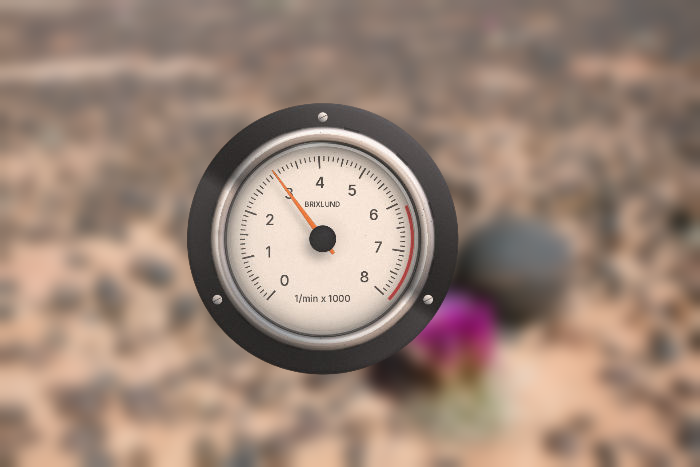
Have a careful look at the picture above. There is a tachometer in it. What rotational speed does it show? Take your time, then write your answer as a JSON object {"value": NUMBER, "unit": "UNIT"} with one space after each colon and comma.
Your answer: {"value": 3000, "unit": "rpm"}
